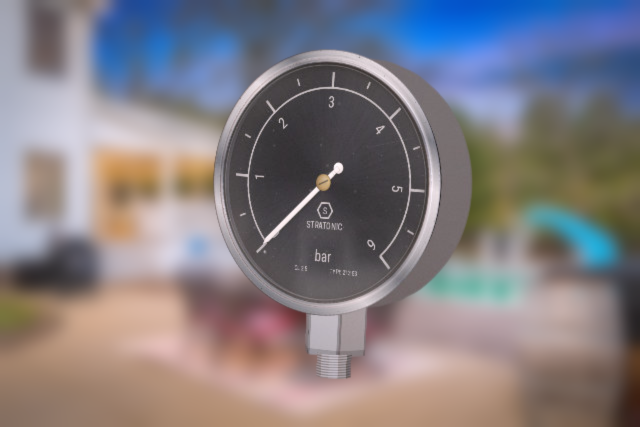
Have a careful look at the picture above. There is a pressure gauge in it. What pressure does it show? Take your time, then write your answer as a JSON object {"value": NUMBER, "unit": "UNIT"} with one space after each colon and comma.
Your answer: {"value": 0, "unit": "bar"}
